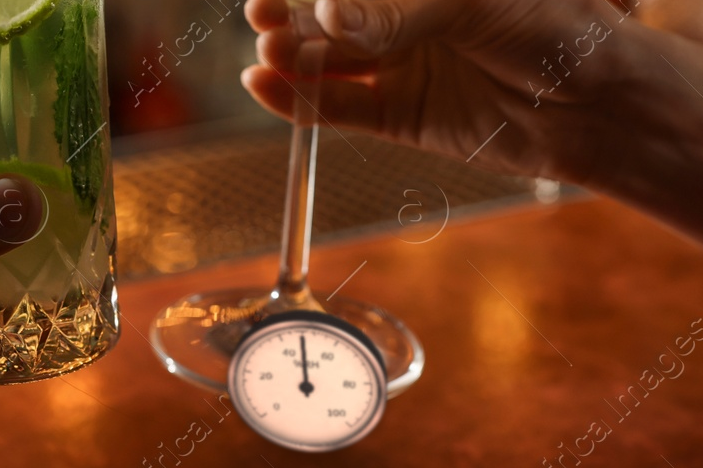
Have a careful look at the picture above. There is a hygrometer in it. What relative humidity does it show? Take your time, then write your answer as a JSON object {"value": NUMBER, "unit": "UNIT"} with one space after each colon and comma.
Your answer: {"value": 48, "unit": "%"}
